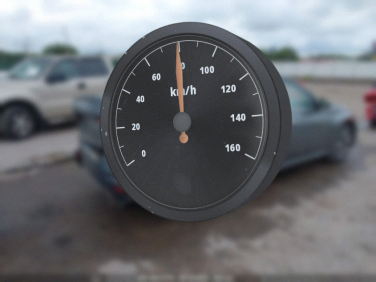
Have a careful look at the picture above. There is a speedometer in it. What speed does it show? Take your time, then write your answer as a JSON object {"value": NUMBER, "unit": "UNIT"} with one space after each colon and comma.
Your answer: {"value": 80, "unit": "km/h"}
